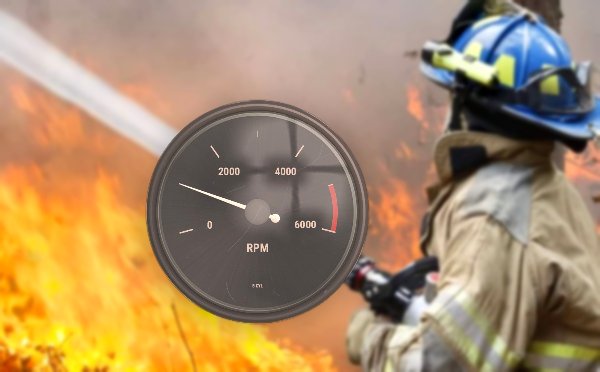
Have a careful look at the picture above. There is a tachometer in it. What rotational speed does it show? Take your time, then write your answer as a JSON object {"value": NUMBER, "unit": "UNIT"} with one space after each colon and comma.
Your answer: {"value": 1000, "unit": "rpm"}
